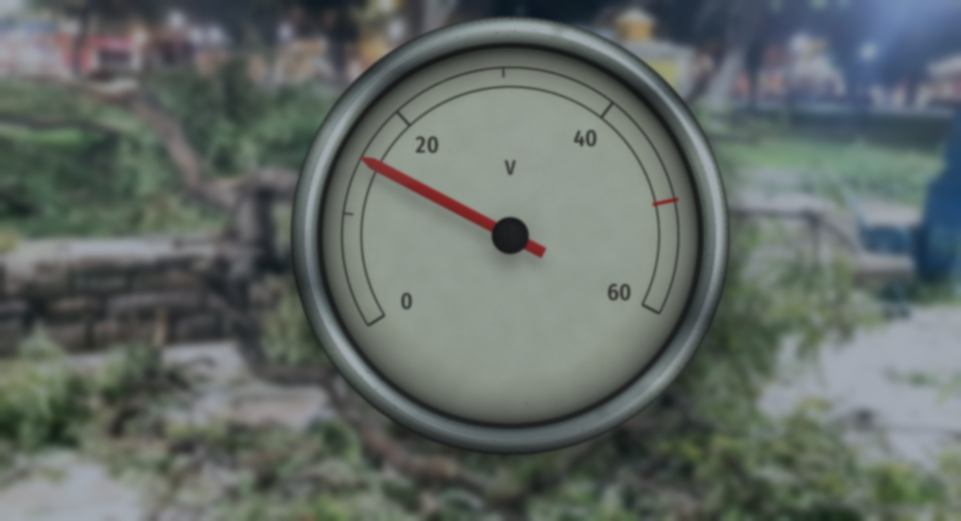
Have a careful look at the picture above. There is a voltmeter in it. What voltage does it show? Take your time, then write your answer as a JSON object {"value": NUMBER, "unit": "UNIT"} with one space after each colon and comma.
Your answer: {"value": 15, "unit": "V"}
